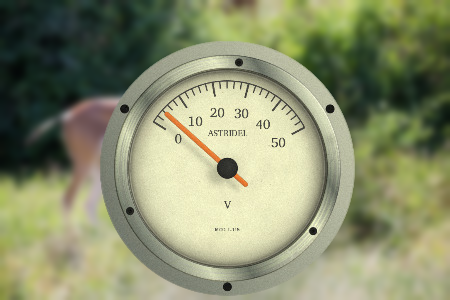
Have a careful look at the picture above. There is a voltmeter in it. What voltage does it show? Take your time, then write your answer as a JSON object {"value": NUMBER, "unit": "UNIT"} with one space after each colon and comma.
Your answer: {"value": 4, "unit": "V"}
